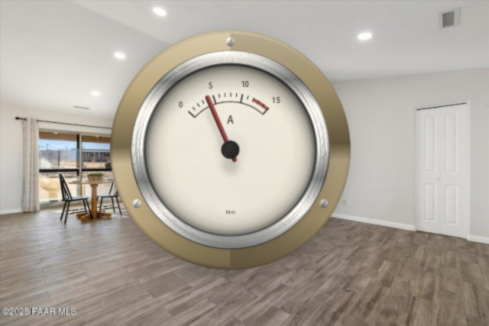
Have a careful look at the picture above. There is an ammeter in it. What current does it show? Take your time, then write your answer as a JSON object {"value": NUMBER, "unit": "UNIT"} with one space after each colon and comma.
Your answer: {"value": 4, "unit": "A"}
